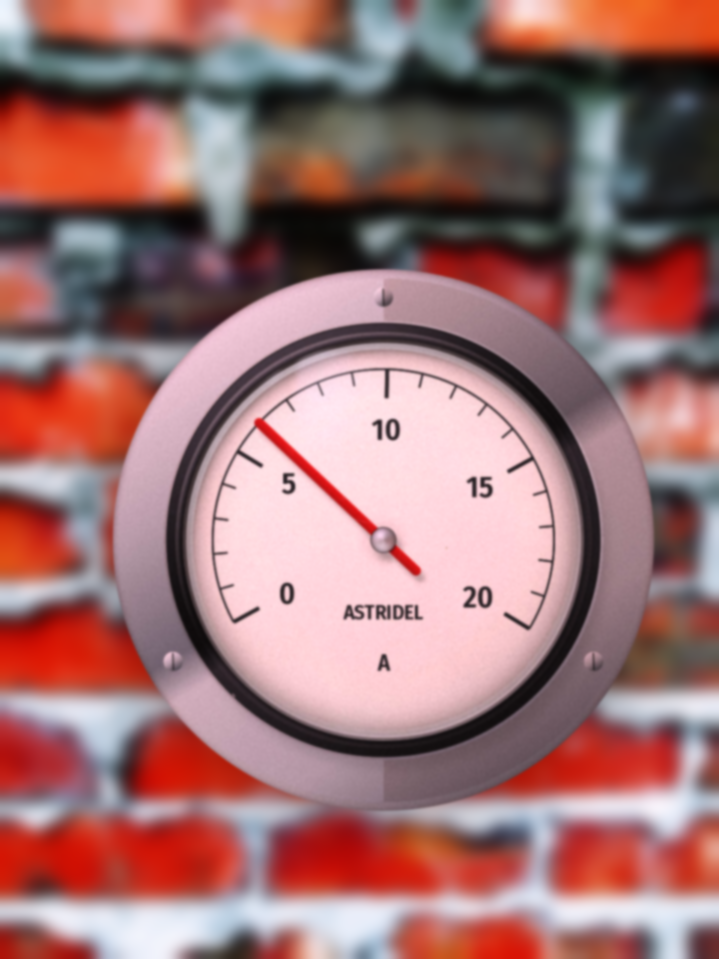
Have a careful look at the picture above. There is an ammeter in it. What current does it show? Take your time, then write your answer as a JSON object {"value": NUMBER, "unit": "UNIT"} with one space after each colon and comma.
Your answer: {"value": 6, "unit": "A"}
